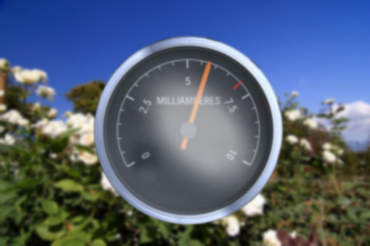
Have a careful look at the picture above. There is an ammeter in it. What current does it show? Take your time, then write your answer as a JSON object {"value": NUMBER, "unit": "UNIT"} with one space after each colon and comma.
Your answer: {"value": 5.75, "unit": "mA"}
